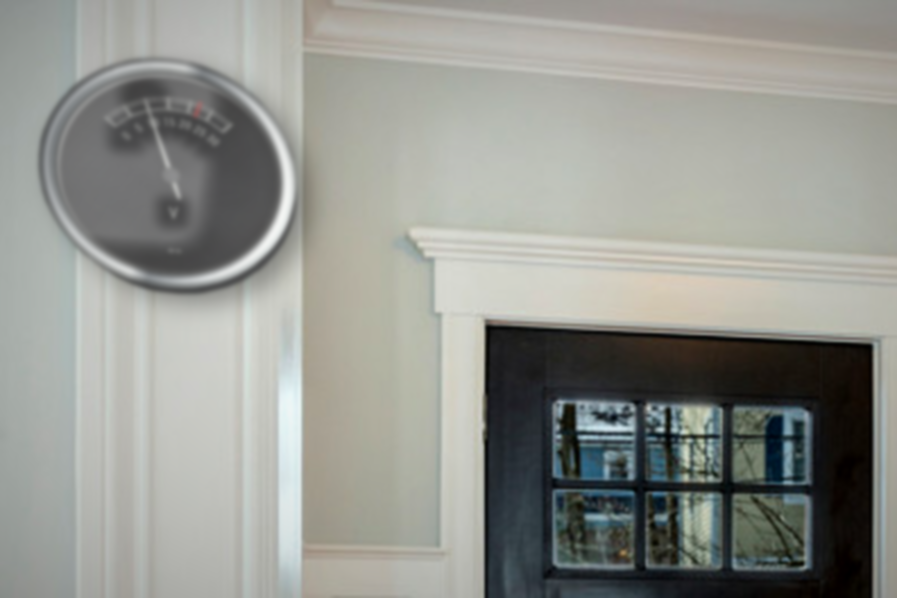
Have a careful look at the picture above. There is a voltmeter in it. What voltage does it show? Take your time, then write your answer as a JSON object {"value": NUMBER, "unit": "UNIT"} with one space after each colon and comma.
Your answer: {"value": 10, "unit": "V"}
